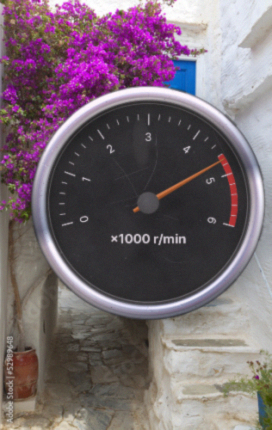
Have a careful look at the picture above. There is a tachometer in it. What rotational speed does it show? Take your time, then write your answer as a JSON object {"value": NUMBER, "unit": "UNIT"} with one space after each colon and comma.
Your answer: {"value": 4700, "unit": "rpm"}
